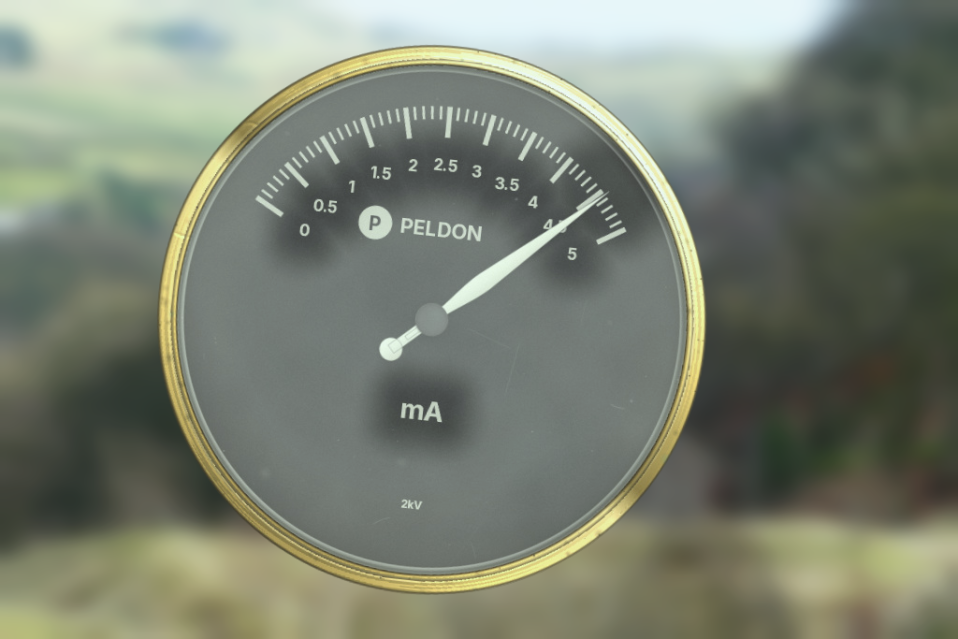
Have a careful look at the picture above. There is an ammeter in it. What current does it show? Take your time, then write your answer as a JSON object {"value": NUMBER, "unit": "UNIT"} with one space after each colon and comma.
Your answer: {"value": 4.55, "unit": "mA"}
